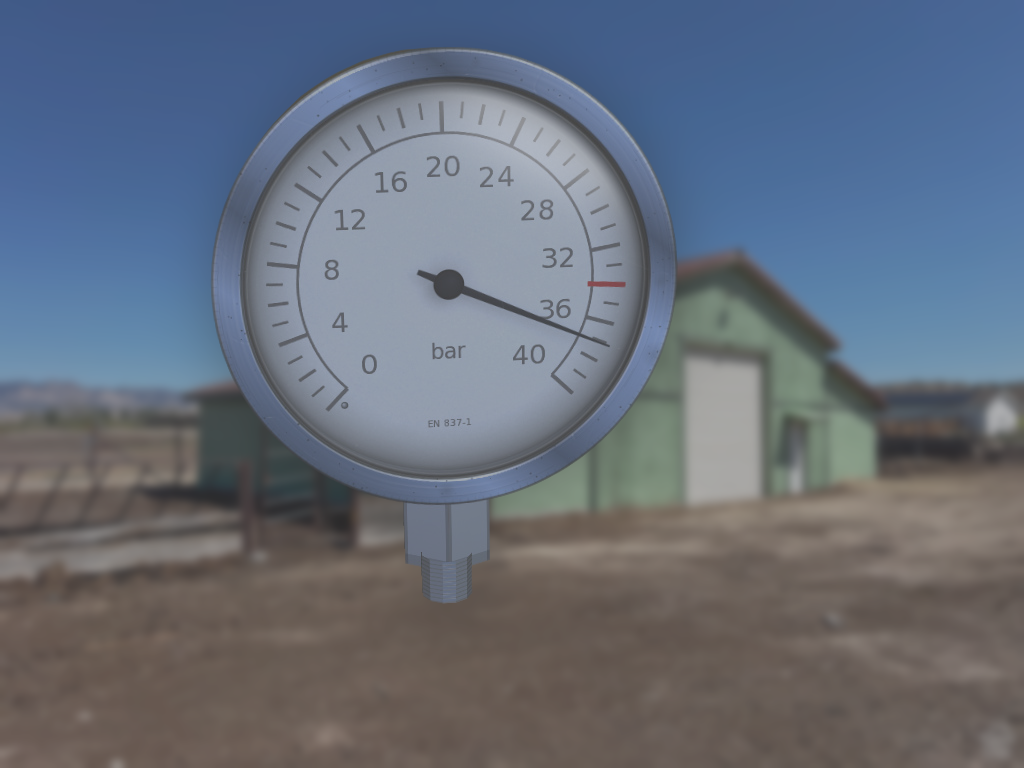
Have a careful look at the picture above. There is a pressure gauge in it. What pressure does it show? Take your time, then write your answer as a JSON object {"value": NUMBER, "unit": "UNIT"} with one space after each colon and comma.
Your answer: {"value": 37, "unit": "bar"}
